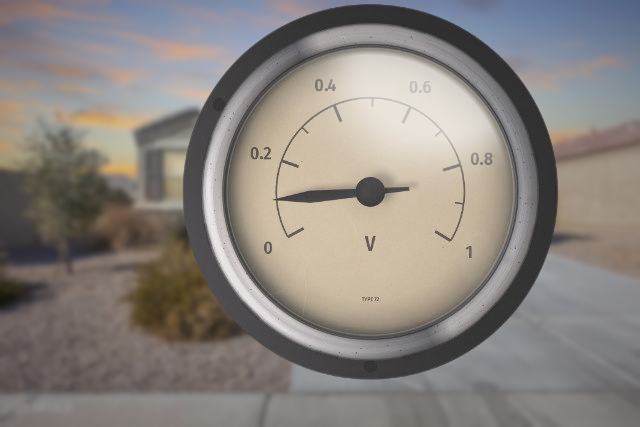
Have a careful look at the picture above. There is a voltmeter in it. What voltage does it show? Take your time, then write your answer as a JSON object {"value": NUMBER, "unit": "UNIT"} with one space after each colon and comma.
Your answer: {"value": 0.1, "unit": "V"}
